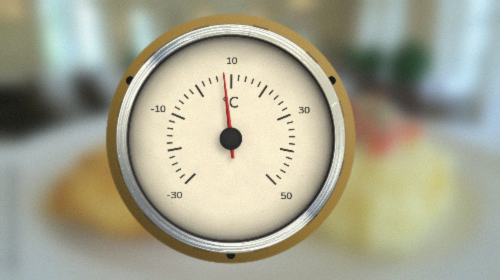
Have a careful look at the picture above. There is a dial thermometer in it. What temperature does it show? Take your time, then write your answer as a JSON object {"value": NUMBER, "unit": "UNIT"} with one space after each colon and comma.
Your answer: {"value": 8, "unit": "°C"}
